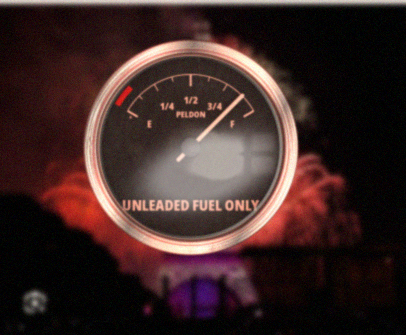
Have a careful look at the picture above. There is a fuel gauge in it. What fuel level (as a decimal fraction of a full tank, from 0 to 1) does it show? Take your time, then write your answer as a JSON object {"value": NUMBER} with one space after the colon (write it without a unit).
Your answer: {"value": 0.875}
